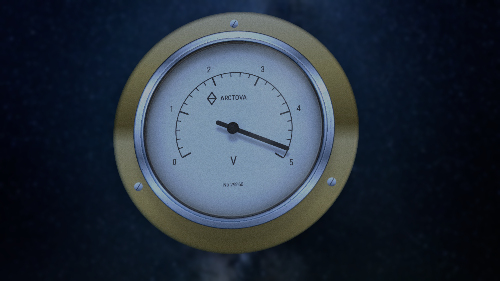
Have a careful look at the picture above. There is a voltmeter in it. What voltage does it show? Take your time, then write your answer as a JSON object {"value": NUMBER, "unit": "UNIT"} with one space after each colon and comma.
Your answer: {"value": 4.8, "unit": "V"}
